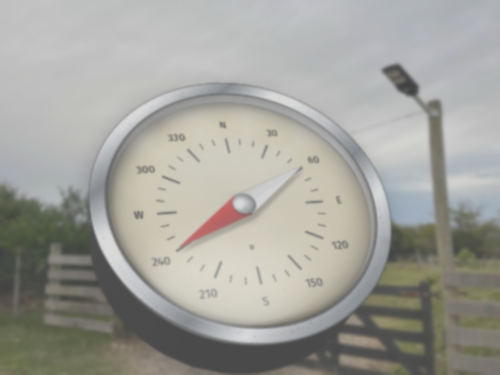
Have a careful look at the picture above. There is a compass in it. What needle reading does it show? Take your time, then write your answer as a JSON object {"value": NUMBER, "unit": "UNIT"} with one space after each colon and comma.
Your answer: {"value": 240, "unit": "°"}
